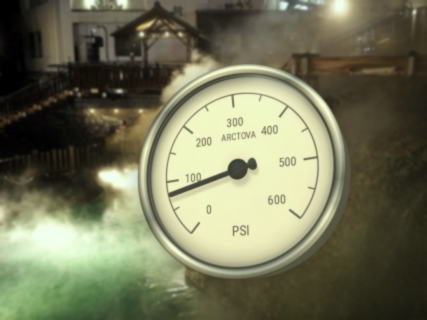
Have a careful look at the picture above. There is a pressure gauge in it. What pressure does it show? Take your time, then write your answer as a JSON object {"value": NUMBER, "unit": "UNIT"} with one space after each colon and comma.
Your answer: {"value": 75, "unit": "psi"}
